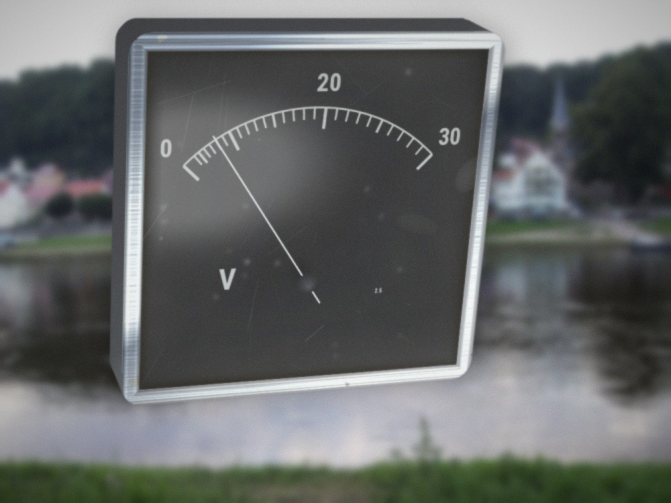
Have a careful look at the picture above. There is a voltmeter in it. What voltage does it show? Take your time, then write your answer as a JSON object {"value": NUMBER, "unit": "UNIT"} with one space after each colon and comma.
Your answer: {"value": 8, "unit": "V"}
